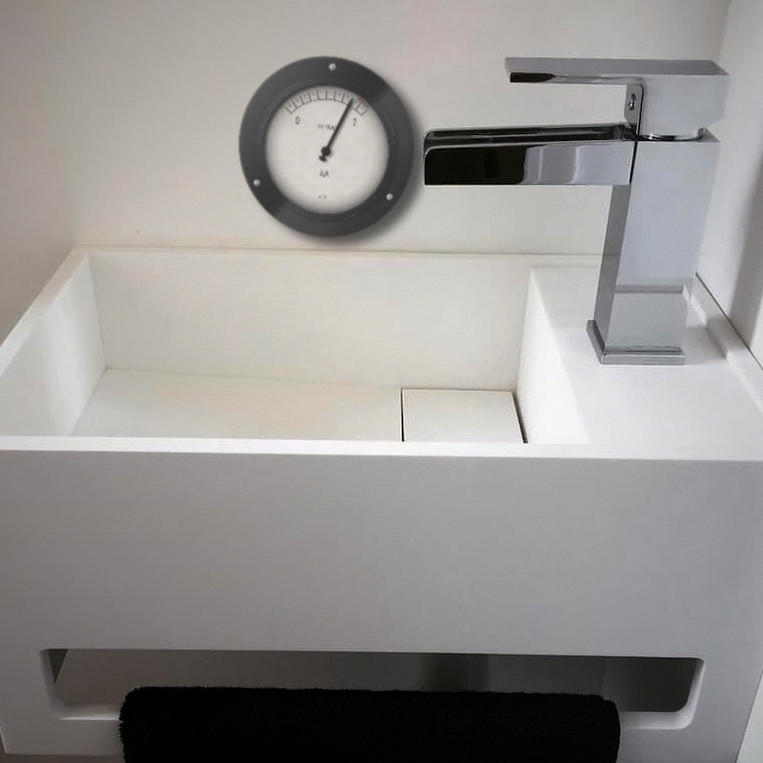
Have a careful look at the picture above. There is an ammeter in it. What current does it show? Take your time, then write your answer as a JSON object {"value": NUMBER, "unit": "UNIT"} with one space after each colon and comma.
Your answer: {"value": 0.8, "unit": "kA"}
